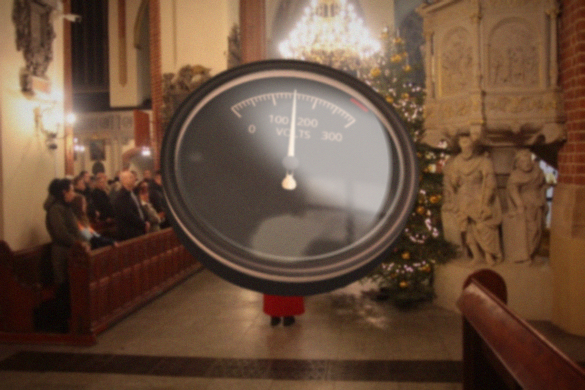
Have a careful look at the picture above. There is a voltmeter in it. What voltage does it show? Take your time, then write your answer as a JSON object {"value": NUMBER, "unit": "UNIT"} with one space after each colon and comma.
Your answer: {"value": 150, "unit": "V"}
